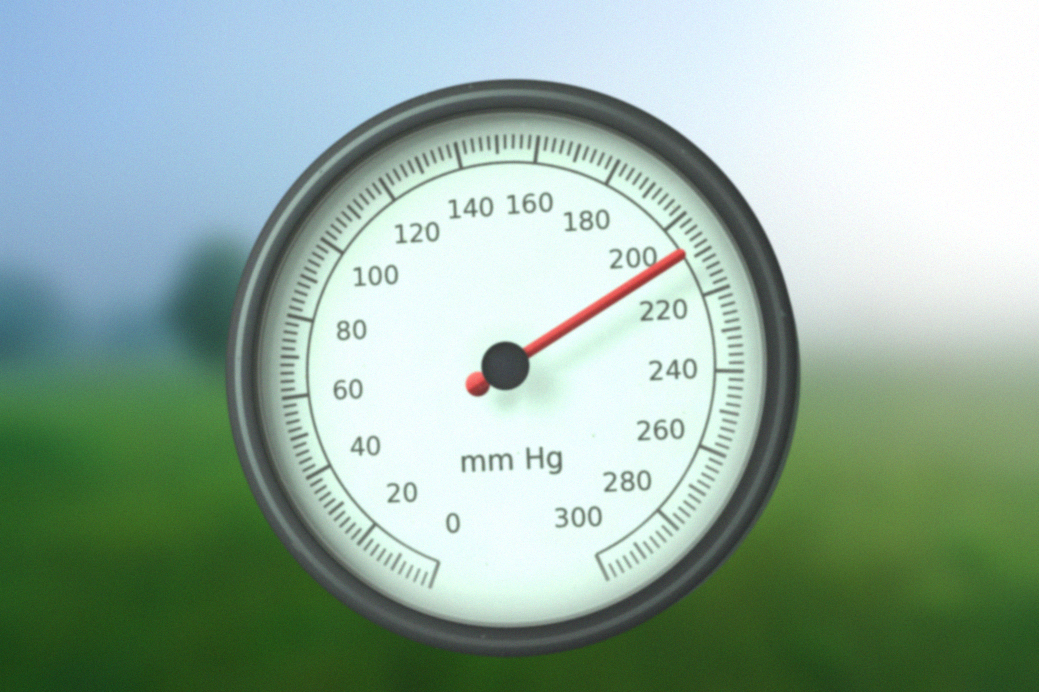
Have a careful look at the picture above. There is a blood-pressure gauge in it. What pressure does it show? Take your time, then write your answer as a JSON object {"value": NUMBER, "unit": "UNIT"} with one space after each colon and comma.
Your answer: {"value": 208, "unit": "mmHg"}
